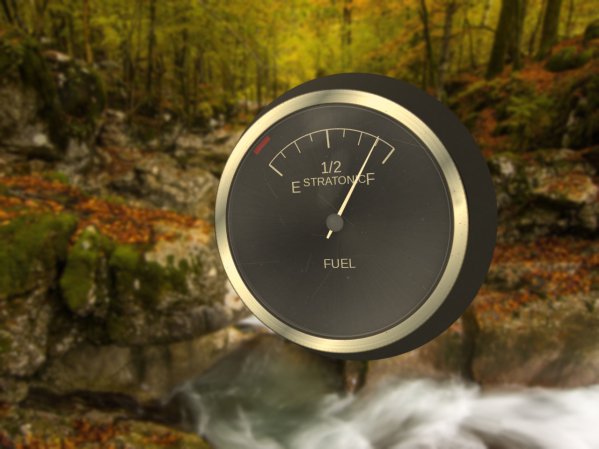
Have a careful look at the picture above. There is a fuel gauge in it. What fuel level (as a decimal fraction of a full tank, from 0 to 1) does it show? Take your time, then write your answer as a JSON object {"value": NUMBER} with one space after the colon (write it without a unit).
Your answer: {"value": 0.875}
